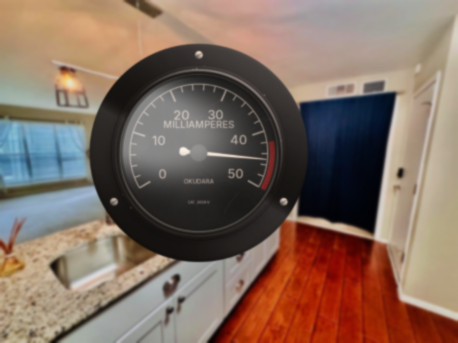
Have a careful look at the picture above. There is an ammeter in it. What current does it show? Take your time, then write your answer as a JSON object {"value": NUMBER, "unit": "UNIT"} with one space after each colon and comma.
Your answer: {"value": 45, "unit": "mA"}
